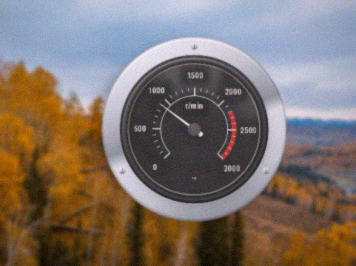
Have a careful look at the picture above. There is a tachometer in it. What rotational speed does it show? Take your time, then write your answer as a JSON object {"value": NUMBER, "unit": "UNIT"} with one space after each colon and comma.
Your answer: {"value": 900, "unit": "rpm"}
